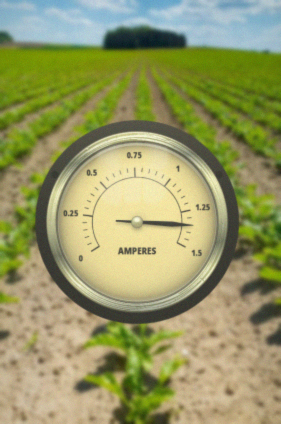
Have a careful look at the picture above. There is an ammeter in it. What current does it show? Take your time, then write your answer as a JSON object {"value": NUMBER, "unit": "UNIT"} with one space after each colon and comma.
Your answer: {"value": 1.35, "unit": "A"}
